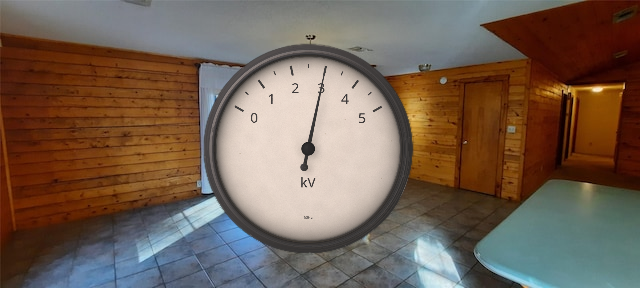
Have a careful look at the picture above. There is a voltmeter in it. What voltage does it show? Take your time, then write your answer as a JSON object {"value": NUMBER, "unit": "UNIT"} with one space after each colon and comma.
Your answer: {"value": 3, "unit": "kV"}
